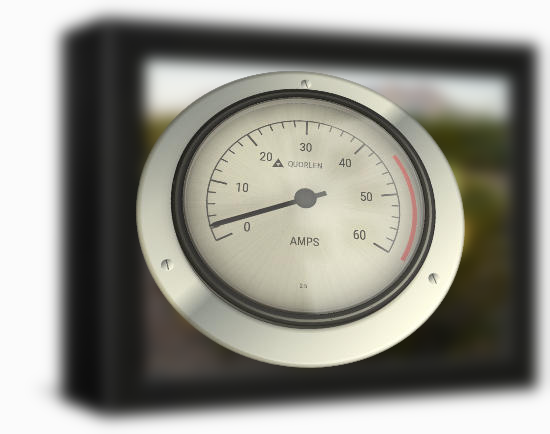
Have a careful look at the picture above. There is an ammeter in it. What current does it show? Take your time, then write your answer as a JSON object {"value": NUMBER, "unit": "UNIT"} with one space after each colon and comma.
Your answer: {"value": 2, "unit": "A"}
